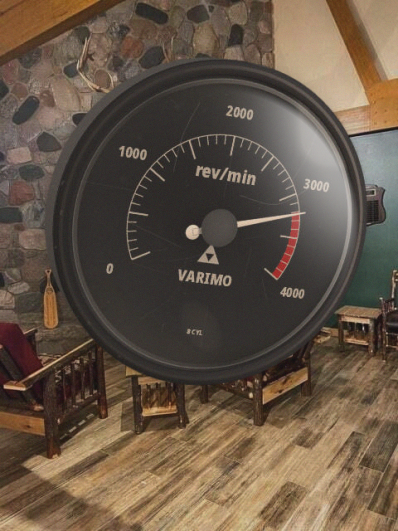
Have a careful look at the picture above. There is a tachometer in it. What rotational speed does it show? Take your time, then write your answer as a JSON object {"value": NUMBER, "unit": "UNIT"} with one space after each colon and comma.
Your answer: {"value": 3200, "unit": "rpm"}
